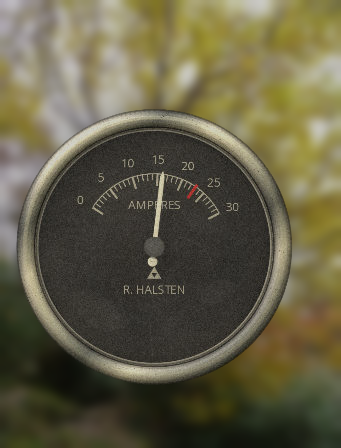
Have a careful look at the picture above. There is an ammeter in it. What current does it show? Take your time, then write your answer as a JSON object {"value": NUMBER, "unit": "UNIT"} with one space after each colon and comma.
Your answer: {"value": 16, "unit": "A"}
